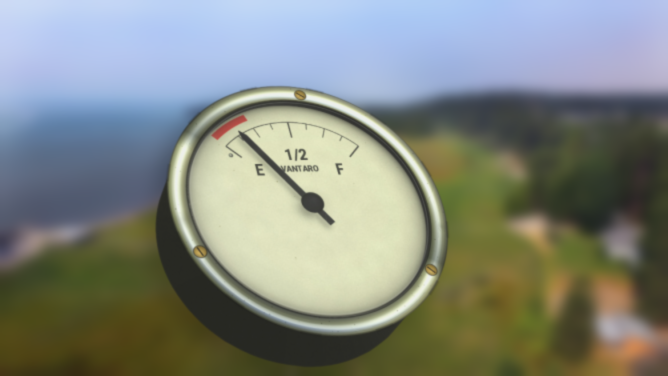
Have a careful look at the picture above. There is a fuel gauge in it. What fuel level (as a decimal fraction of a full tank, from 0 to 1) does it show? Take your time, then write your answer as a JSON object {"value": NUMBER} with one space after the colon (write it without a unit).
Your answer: {"value": 0.125}
